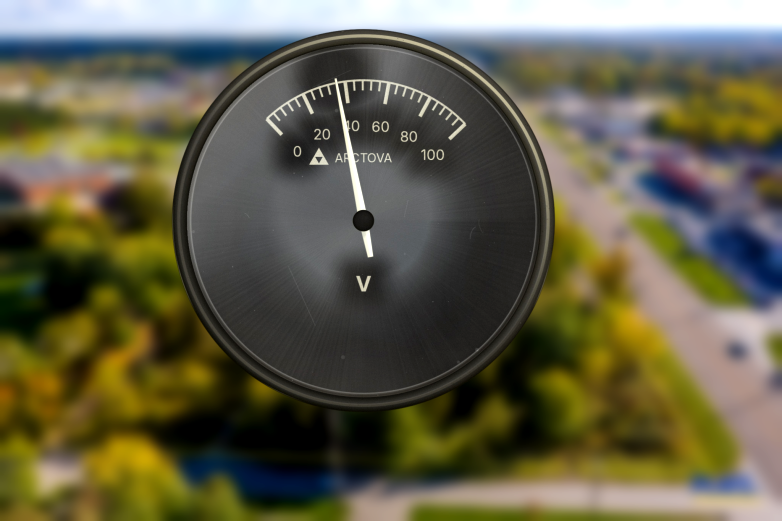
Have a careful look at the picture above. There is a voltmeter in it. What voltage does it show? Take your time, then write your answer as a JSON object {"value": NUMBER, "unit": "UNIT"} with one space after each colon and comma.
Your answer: {"value": 36, "unit": "V"}
